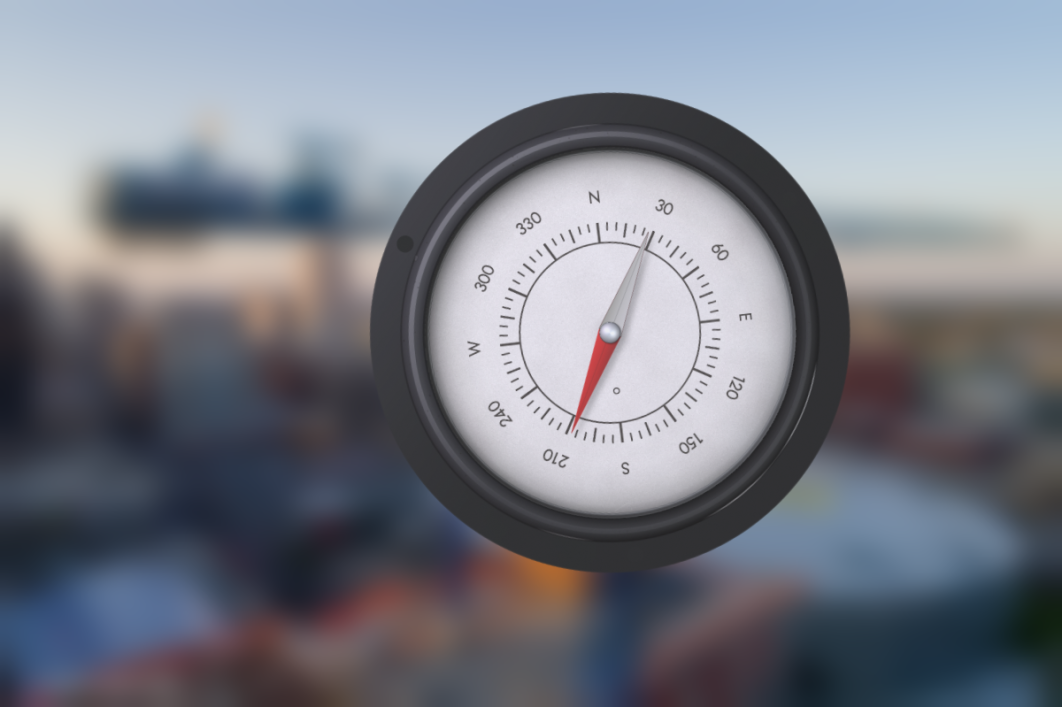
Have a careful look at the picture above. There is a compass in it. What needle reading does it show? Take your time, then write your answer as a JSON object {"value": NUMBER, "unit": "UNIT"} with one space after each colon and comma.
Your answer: {"value": 207.5, "unit": "°"}
